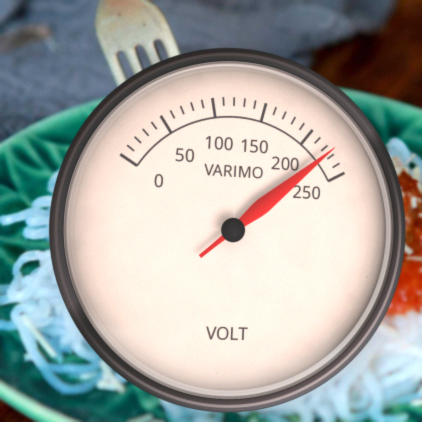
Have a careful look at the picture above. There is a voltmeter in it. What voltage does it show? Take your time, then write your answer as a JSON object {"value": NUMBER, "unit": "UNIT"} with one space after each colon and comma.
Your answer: {"value": 225, "unit": "V"}
